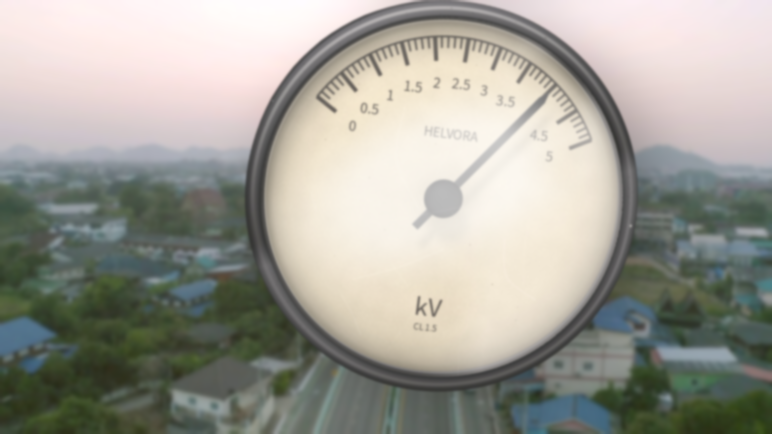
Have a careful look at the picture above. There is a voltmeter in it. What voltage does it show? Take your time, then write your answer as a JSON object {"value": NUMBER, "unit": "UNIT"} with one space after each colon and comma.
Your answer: {"value": 4, "unit": "kV"}
